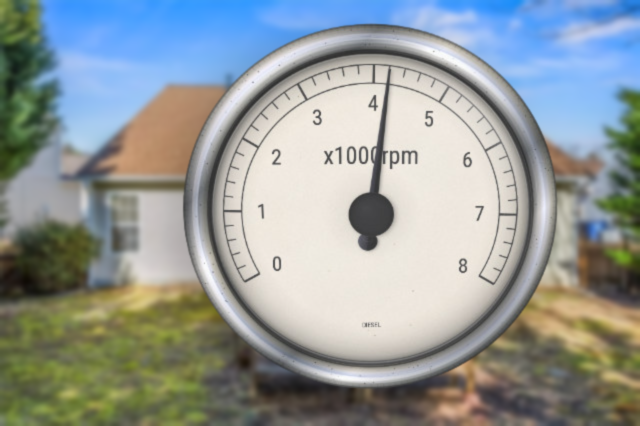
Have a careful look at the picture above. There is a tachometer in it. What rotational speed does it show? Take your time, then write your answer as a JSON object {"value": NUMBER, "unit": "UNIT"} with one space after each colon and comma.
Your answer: {"value": 4200, "unit": "rpm"}
